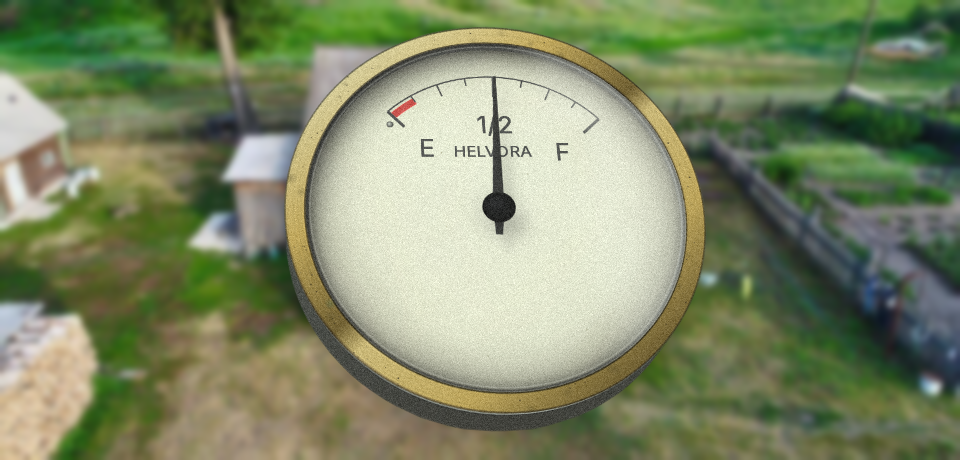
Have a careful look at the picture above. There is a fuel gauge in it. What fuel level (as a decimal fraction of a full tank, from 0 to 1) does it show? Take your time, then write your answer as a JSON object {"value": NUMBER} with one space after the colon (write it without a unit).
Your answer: {"value": 0.5}
